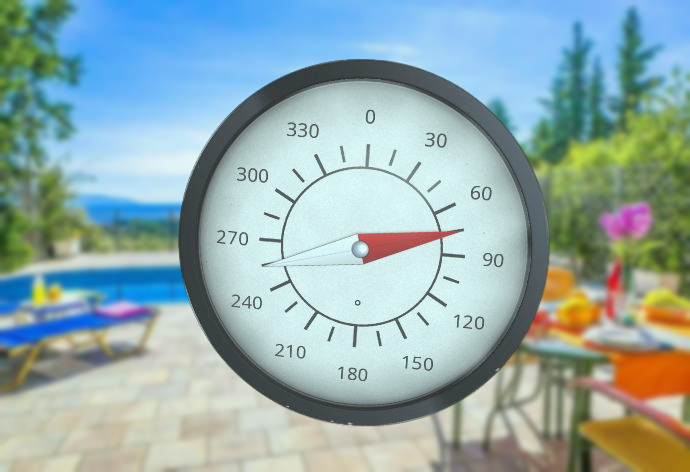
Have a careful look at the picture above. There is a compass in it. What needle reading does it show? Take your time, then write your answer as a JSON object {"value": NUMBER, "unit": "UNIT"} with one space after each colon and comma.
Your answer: {"value": 75, "unit": "°"}
